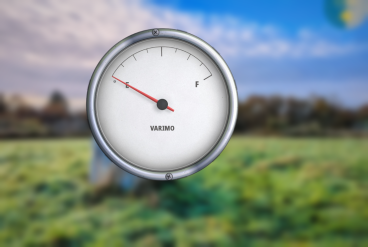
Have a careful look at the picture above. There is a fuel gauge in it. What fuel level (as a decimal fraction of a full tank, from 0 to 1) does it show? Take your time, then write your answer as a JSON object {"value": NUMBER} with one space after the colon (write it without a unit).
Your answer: {"value": 0}
